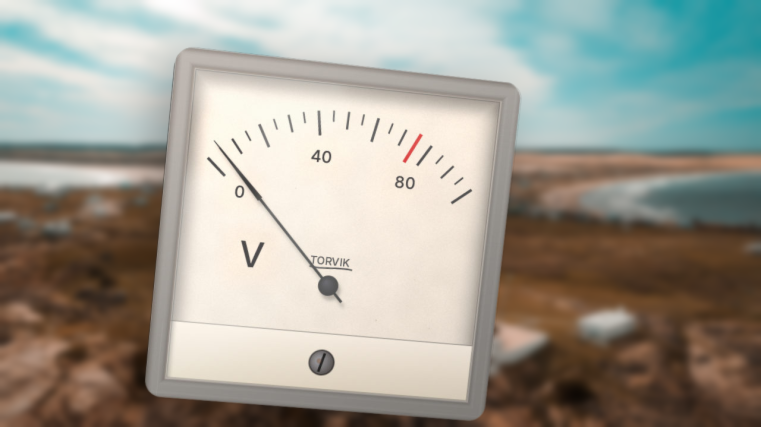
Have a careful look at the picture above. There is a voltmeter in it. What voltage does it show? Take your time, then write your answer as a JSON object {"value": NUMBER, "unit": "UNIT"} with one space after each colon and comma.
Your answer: {"value": 5, "unit": "V"}
